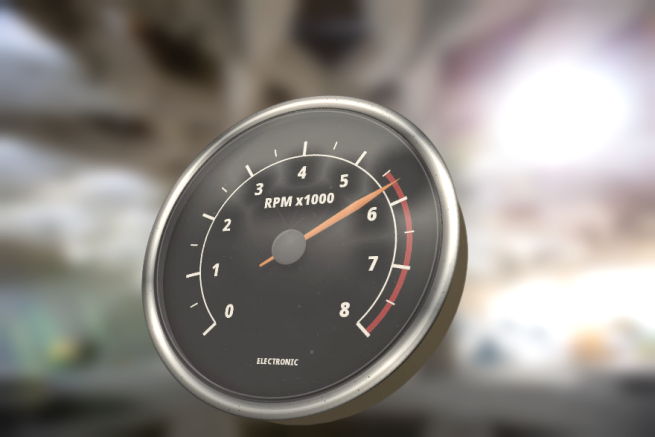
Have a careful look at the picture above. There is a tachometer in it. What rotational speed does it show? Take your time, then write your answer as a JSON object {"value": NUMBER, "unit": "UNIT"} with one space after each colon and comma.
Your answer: {"value": 5750, "unit": "rpm"}
